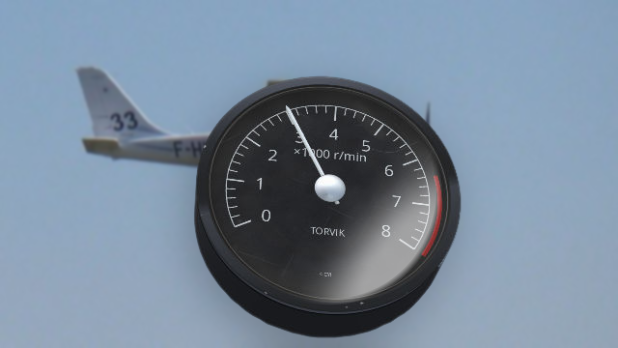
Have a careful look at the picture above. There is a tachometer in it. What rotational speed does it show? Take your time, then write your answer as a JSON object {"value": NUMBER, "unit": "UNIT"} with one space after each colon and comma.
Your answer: {"value": 3000, "unit": "rpm"}
